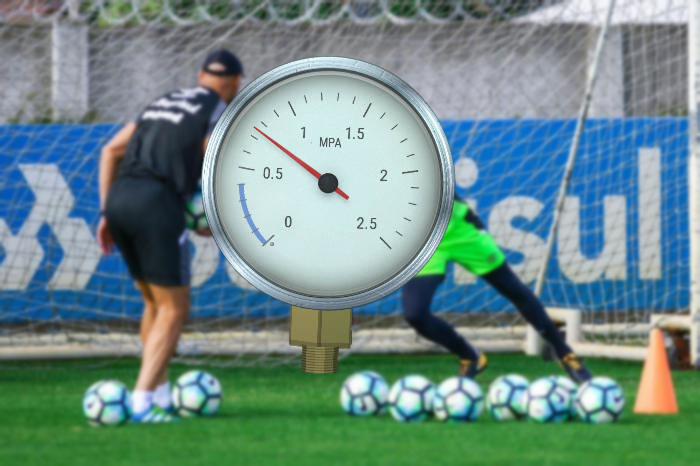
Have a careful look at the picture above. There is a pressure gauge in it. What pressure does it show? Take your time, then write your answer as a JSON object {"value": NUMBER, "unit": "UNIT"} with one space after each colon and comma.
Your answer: {"value": 0.75, "unit": "MPa"}
